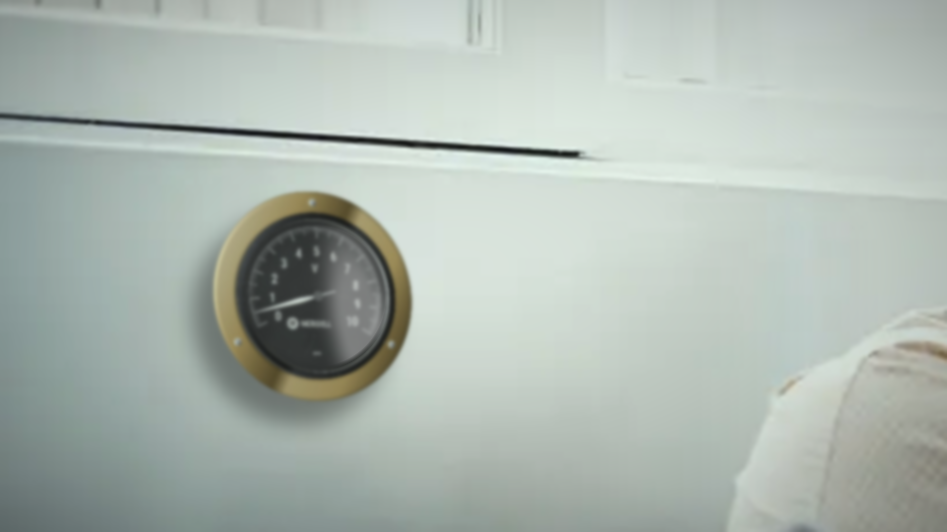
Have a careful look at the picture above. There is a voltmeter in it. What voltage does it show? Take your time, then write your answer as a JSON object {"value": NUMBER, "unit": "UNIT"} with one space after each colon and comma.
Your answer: {"value": 0.5, "unit": "V"}
